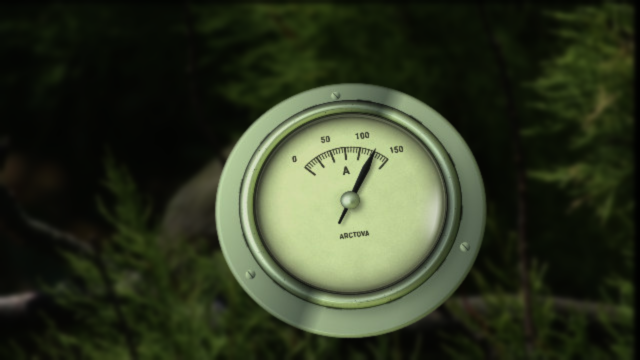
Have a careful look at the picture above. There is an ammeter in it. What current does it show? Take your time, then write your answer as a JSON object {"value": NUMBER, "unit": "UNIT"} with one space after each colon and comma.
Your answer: {"value": 125, "unit": "A"}
